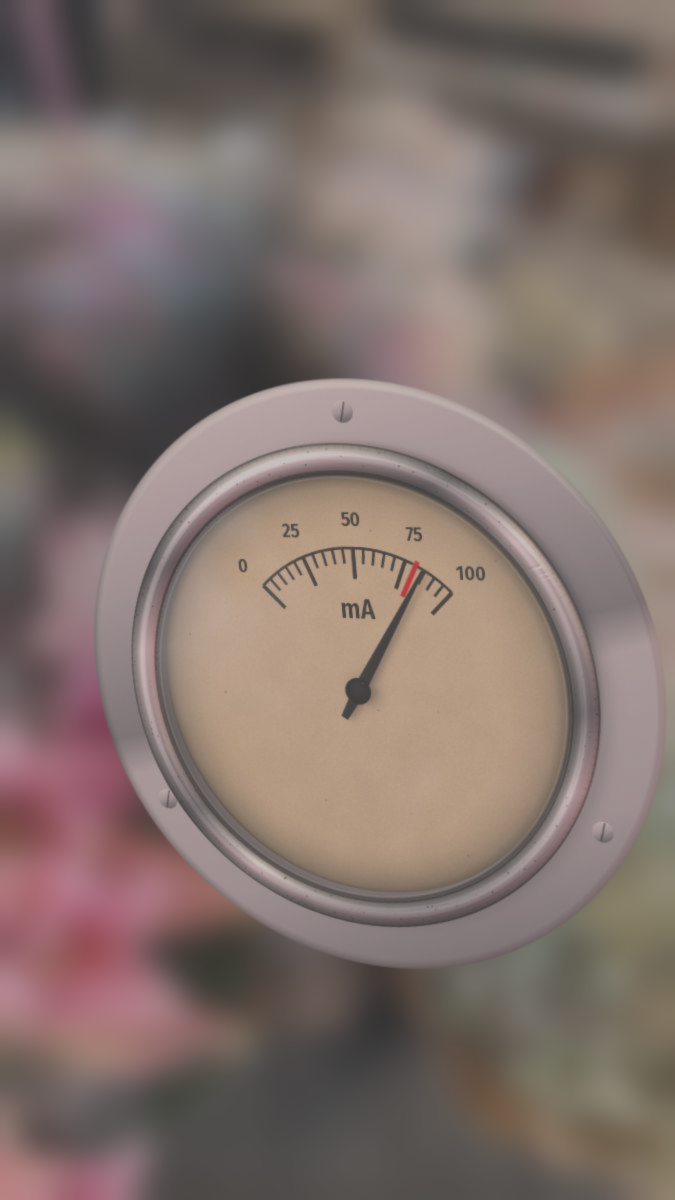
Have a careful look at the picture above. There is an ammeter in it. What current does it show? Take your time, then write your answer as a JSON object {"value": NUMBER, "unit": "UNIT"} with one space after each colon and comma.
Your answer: {"value": 85, "unit": "mA"}
